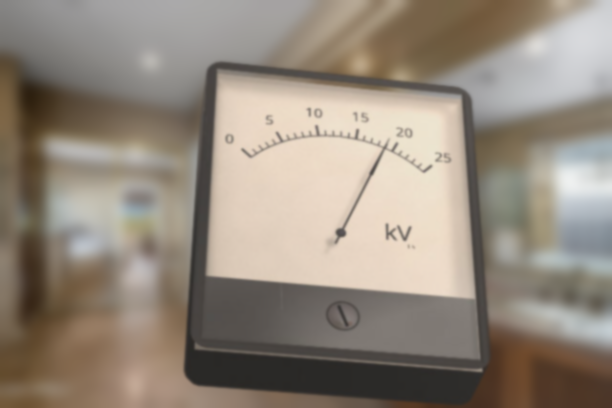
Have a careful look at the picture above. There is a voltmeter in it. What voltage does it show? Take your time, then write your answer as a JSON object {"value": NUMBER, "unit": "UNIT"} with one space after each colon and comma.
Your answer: {"value": 19, "unit": "kV"}
